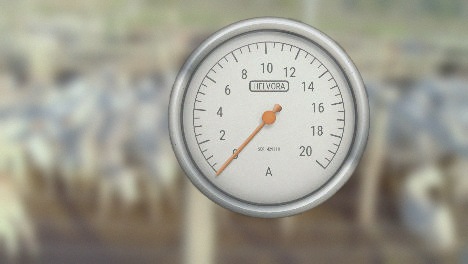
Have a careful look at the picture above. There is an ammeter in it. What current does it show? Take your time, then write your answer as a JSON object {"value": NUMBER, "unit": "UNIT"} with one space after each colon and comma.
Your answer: {"value": 0, "unit": "A"}
